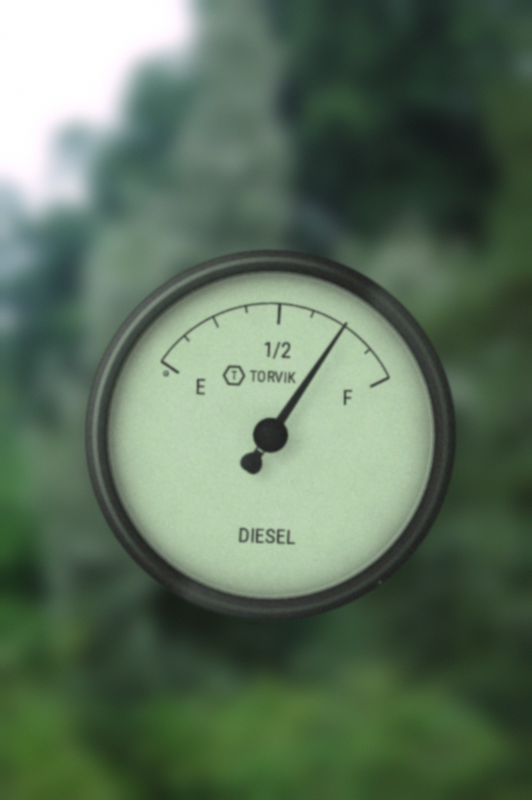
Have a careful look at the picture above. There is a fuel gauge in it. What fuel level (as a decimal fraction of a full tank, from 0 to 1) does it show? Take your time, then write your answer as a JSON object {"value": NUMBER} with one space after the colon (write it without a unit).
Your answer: {"value": 0.75}
